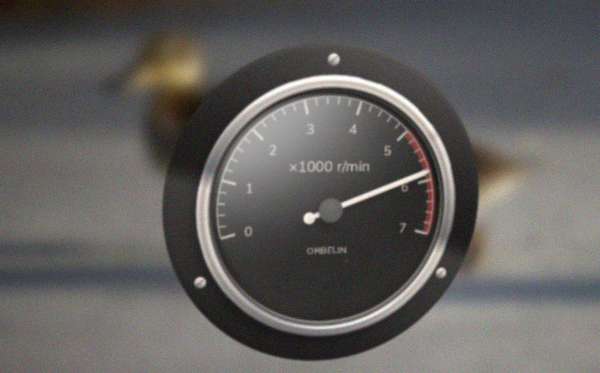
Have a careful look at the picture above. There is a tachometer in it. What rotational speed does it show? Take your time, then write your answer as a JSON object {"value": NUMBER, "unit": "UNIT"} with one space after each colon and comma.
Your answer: {"value": 5800, "unit": "rpm"}
